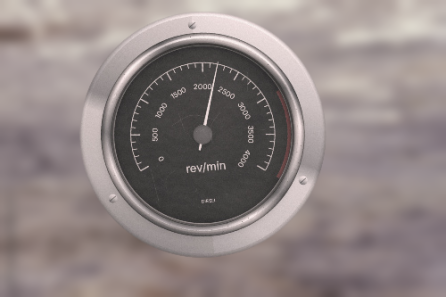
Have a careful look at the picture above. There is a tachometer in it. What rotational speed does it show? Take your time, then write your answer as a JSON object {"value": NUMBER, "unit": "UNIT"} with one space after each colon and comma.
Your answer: {"value": 2200, "unit": "rpm"}
